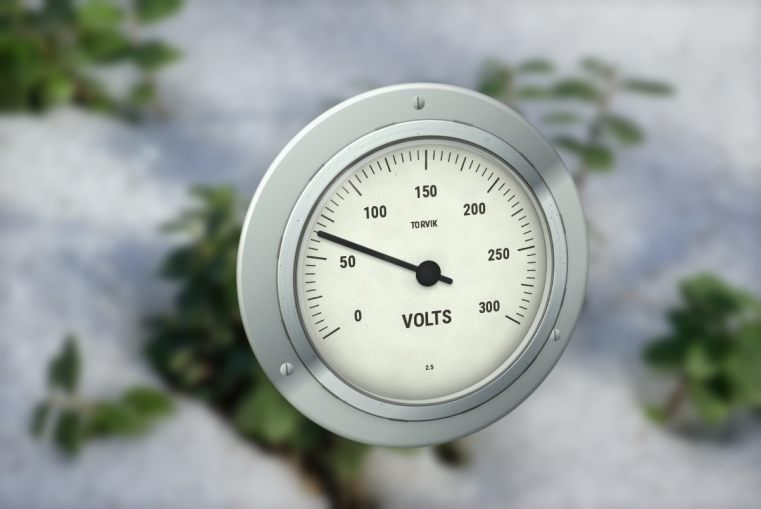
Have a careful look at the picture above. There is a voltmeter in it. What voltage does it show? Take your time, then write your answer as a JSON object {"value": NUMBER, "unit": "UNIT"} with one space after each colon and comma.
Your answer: {"value": 65, "unit": "V"}
